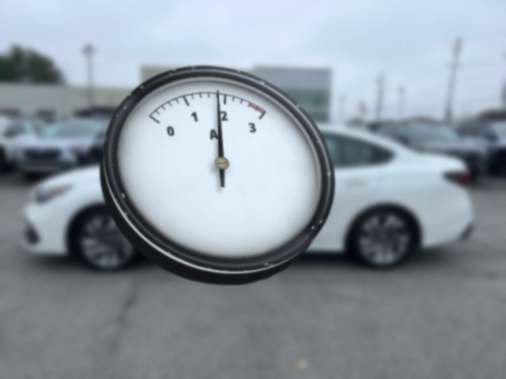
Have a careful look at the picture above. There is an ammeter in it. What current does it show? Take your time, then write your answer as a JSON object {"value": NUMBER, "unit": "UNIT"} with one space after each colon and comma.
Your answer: {"value": 1.8, "unit": "A"}
